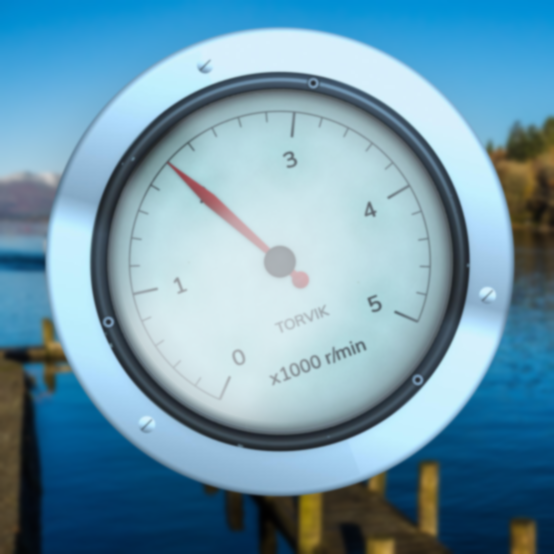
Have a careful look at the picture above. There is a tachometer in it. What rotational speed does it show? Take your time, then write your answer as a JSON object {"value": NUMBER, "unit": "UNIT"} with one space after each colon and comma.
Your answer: {"value": 2000, "unit": "rpm"}
